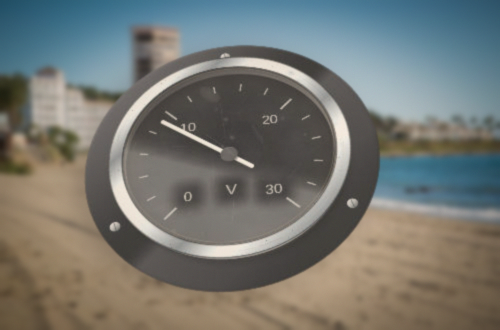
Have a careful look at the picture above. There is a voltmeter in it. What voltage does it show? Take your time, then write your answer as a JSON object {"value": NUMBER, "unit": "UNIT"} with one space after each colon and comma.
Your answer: {"value": 9, "unit": "V"}
